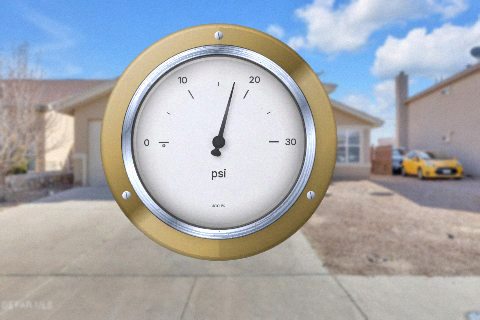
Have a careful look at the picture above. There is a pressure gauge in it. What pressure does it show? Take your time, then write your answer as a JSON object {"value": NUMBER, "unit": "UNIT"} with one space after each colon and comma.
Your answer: {"value": 17.5, "unit": "psi"}
